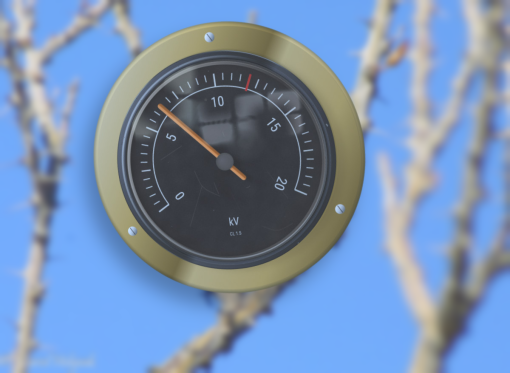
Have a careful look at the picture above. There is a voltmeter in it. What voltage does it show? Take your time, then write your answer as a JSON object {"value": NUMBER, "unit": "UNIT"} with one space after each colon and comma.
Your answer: {"value": 6.5, "unit": "kV"}
